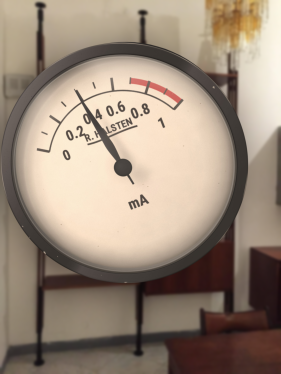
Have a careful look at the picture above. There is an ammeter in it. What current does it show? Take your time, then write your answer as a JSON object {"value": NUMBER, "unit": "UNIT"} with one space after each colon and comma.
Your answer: {"value": 0.4, "unit": "mA"}
